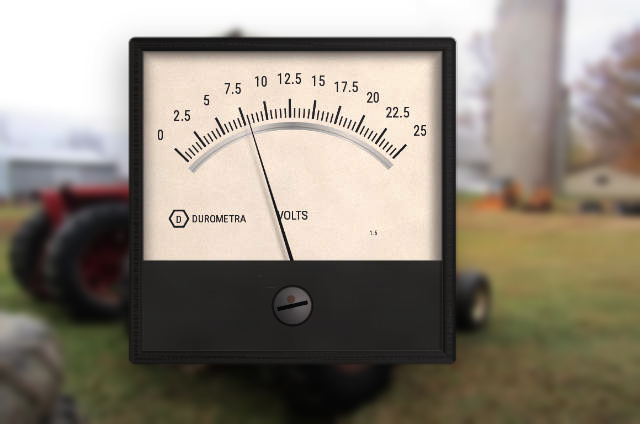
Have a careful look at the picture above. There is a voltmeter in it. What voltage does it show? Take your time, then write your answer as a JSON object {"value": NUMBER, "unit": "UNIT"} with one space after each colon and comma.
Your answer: {"value": 8, "unit": "V"}
